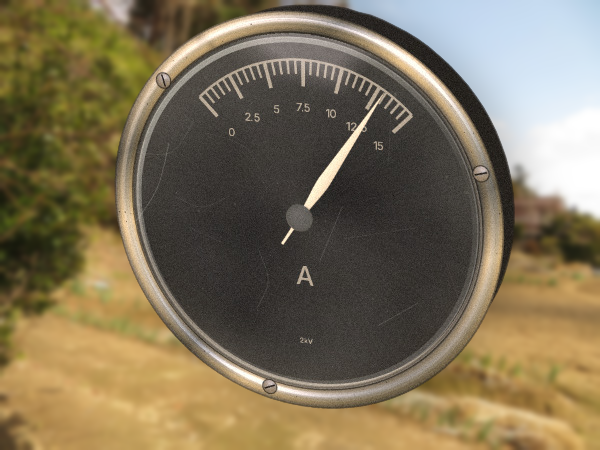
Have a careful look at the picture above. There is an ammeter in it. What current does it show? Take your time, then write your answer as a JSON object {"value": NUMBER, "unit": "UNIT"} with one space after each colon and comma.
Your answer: {"value": 13, "unit": "A"}
